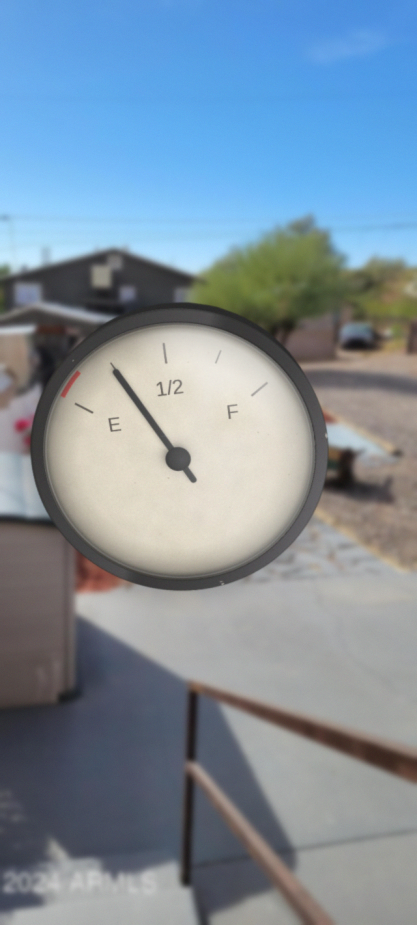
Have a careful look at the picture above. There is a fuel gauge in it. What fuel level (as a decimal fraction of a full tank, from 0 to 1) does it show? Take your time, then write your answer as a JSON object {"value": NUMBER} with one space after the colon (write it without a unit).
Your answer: {"value": 0.25}
